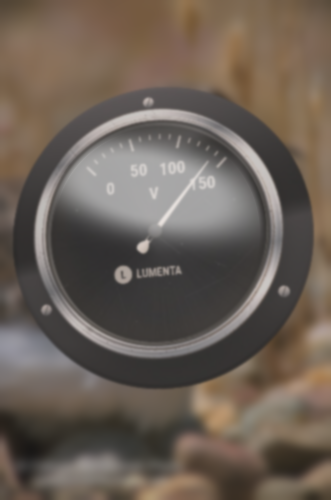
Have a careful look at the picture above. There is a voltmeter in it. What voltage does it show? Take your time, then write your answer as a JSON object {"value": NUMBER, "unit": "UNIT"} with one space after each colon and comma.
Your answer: {"value": 140, "unit": "V"}
